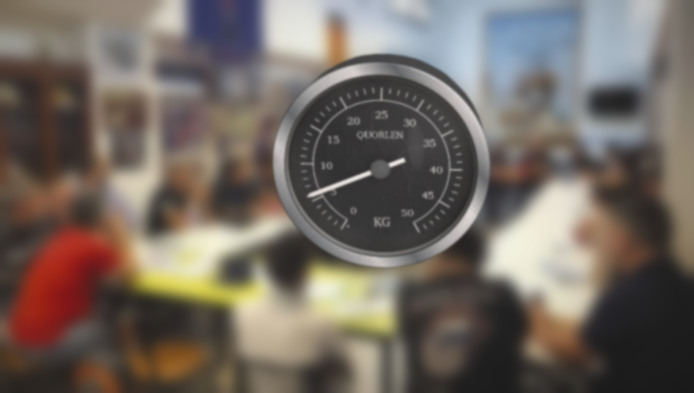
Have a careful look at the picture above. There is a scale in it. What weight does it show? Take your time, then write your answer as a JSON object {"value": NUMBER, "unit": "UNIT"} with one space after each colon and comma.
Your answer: {"value": 6, "unit": "kg"}
